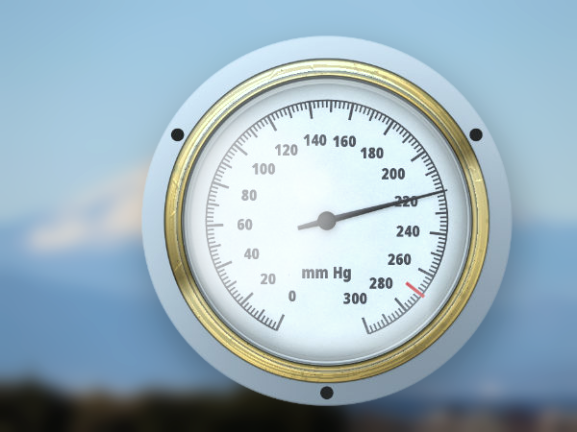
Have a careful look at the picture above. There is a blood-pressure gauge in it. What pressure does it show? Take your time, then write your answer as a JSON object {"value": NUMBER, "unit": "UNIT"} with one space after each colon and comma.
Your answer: {"value": 220, "unit": "mmHg"}
